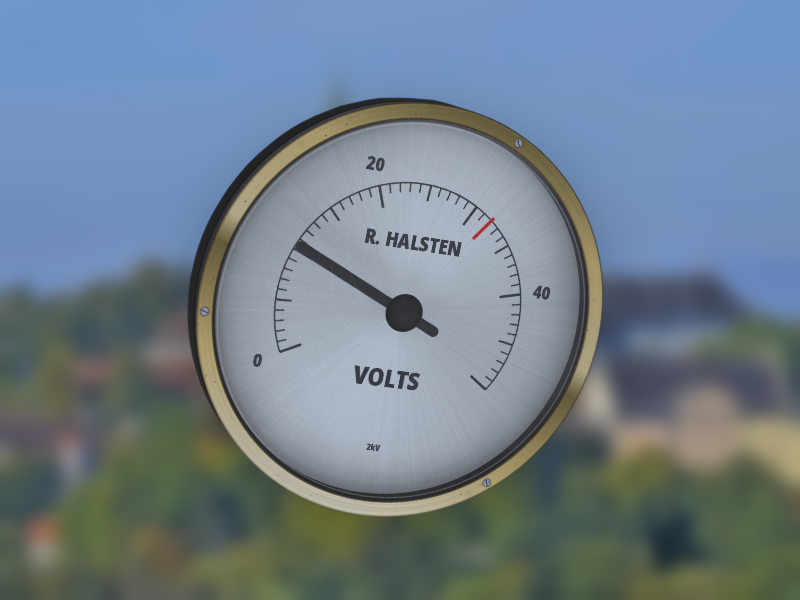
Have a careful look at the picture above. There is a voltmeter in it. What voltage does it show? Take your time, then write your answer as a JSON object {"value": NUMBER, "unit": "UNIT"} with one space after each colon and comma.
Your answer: {"value": 10.5, "unit": "V"}
